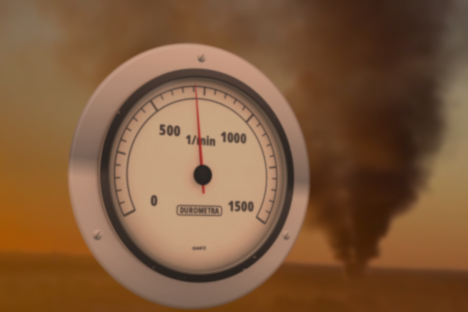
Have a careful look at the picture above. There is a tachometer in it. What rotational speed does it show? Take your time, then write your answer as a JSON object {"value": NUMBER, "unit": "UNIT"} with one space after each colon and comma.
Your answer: {"value": 700, "unit": "rpm"}
